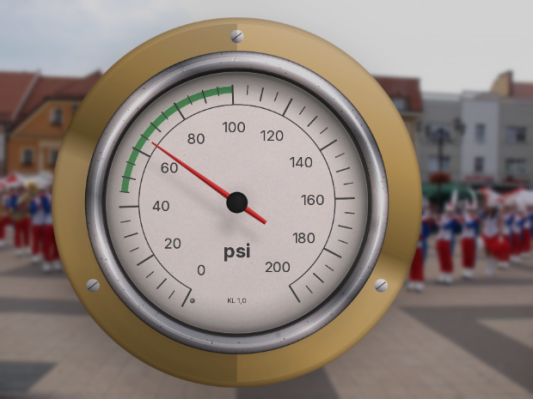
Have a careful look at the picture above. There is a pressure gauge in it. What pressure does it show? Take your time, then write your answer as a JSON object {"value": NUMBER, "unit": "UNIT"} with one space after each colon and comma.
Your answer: {"value": 65, "unit": "psi"}
